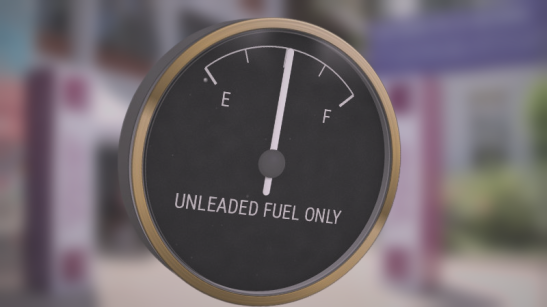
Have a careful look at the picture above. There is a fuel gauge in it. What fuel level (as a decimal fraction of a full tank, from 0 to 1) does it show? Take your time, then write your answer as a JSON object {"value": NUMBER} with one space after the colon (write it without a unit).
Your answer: {"value": 0.5}
